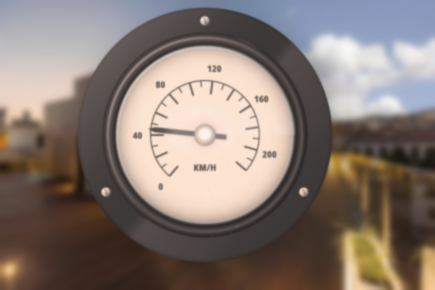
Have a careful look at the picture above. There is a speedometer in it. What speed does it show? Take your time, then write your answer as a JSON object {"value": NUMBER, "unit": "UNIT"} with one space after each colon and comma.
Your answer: {"value": 45, "unit": "km/h"}
